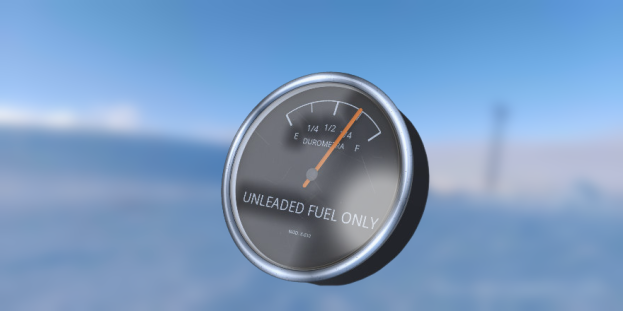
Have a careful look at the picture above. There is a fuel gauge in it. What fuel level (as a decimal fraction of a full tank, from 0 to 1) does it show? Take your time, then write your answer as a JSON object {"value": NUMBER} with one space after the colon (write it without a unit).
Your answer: {"value": 0.75}
